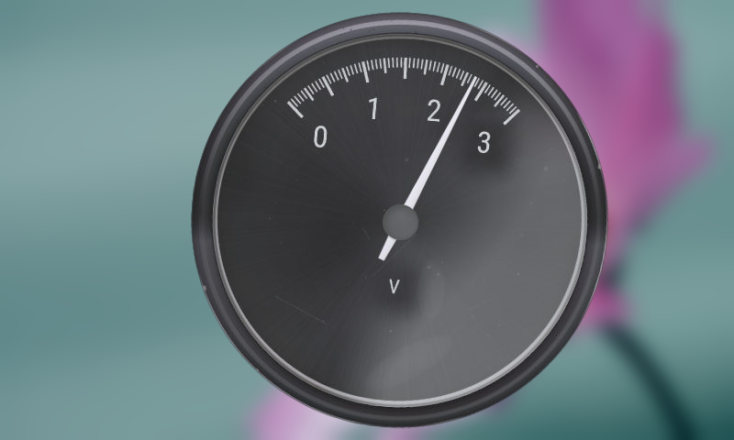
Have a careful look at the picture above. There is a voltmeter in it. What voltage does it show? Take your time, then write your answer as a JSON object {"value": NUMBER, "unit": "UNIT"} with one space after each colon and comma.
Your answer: {"value": 2.35, "unit": "V"}
